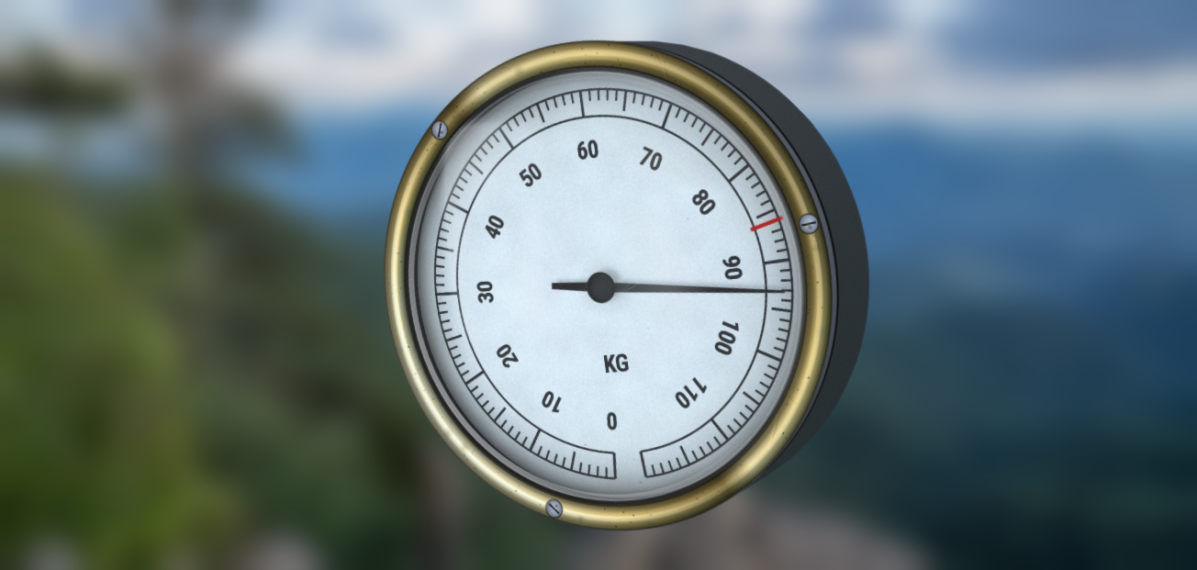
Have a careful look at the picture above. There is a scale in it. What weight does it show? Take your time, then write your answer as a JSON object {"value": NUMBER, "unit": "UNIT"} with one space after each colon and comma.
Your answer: {"value": 93, "unit": "kg"}
